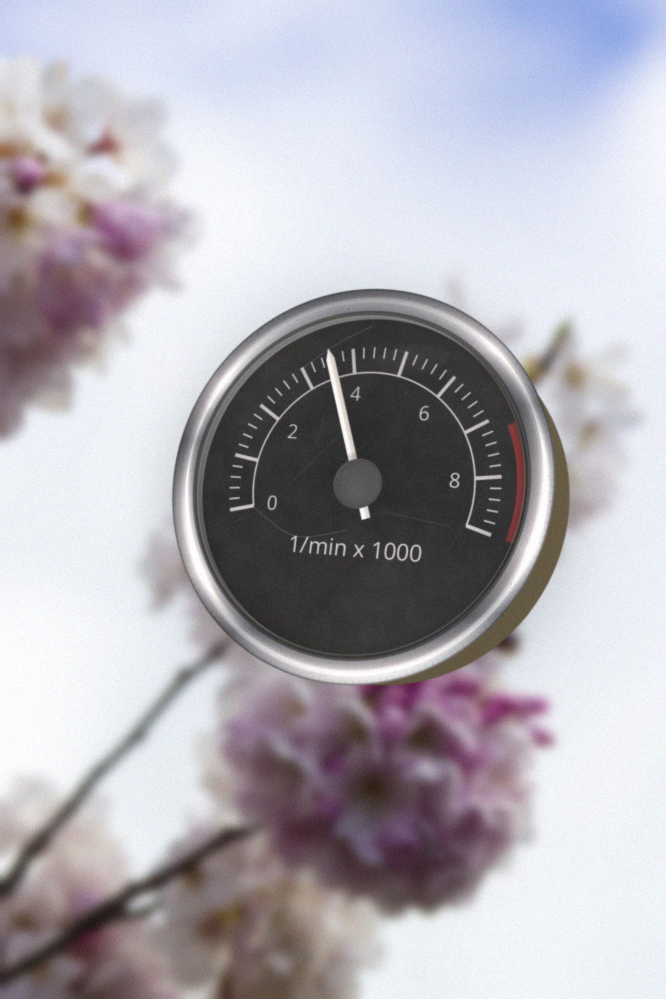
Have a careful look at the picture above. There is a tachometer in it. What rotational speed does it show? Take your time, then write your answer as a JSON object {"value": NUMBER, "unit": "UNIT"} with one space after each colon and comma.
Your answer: {"value": 3600, "unit": "rpm"}
